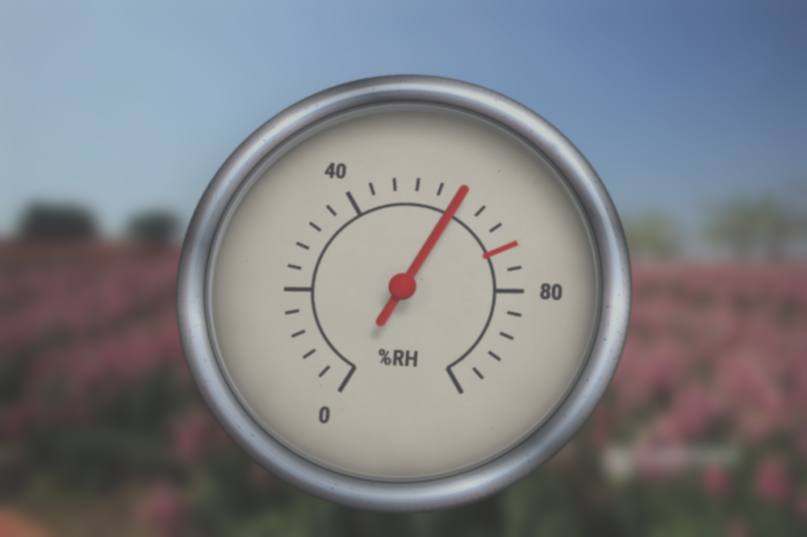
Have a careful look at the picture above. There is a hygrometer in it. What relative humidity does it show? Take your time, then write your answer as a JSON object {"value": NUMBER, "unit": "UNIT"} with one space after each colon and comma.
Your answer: {"value": 60, "unit": "%"}
